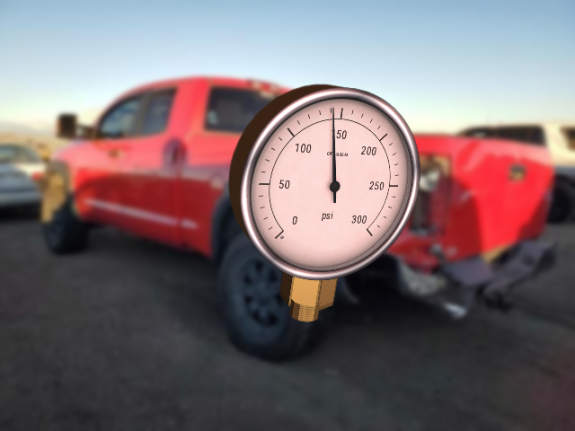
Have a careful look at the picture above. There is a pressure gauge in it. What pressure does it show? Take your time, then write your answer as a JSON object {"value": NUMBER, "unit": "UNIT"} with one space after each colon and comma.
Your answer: {"value": 140, "unit": "psi"}
